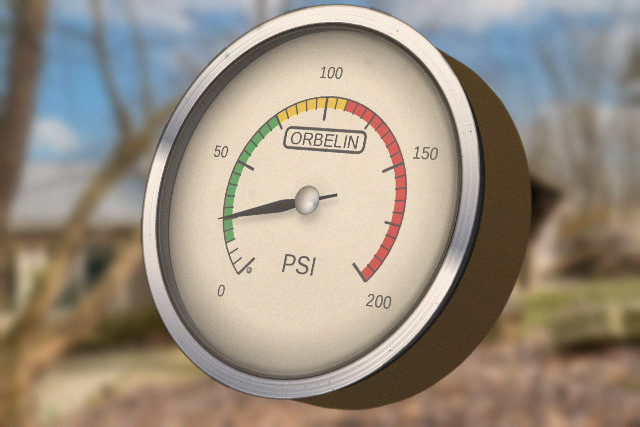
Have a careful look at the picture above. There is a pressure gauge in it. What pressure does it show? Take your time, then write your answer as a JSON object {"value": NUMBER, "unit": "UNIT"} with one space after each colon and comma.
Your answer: {"value": 25, "unit": "psi"}
